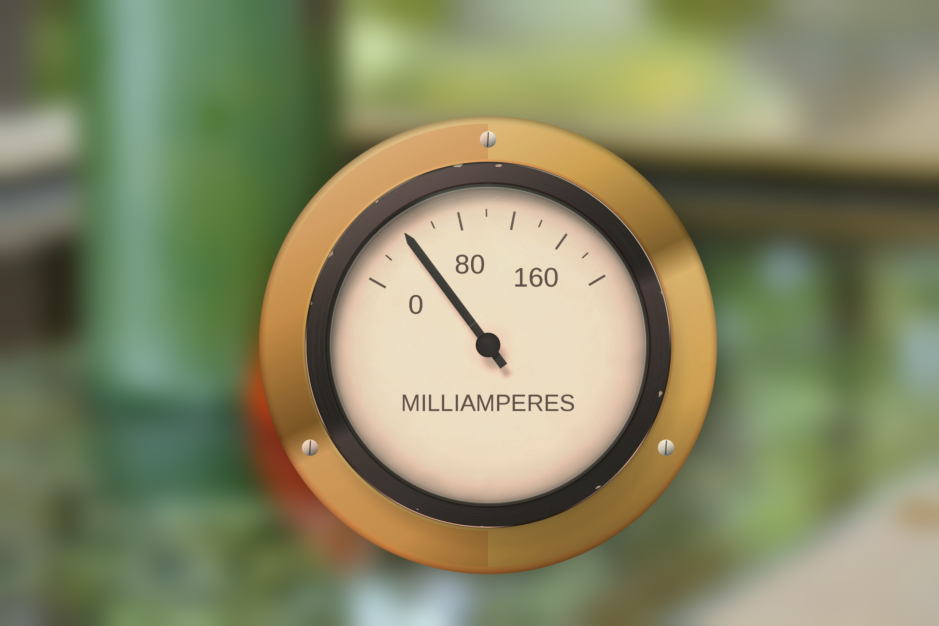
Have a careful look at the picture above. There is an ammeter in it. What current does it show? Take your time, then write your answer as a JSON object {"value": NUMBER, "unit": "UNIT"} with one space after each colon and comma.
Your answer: {"value": 40, "unit": "mA"}
